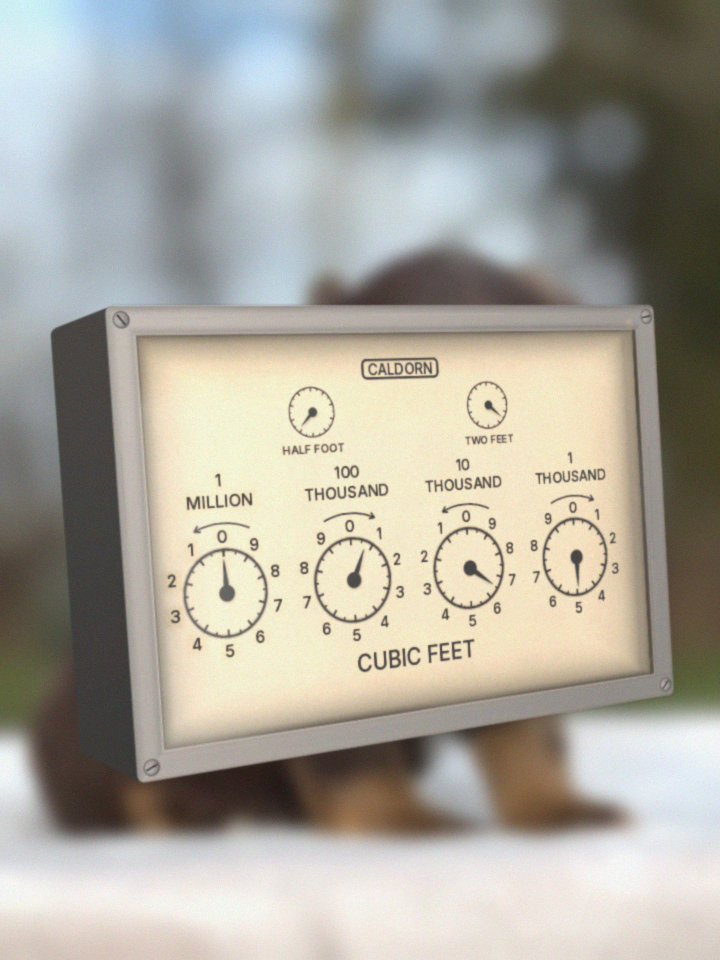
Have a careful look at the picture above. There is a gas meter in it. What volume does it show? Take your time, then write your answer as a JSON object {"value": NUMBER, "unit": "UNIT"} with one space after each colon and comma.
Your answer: {"value": 6500, "unit": "ft³"}
